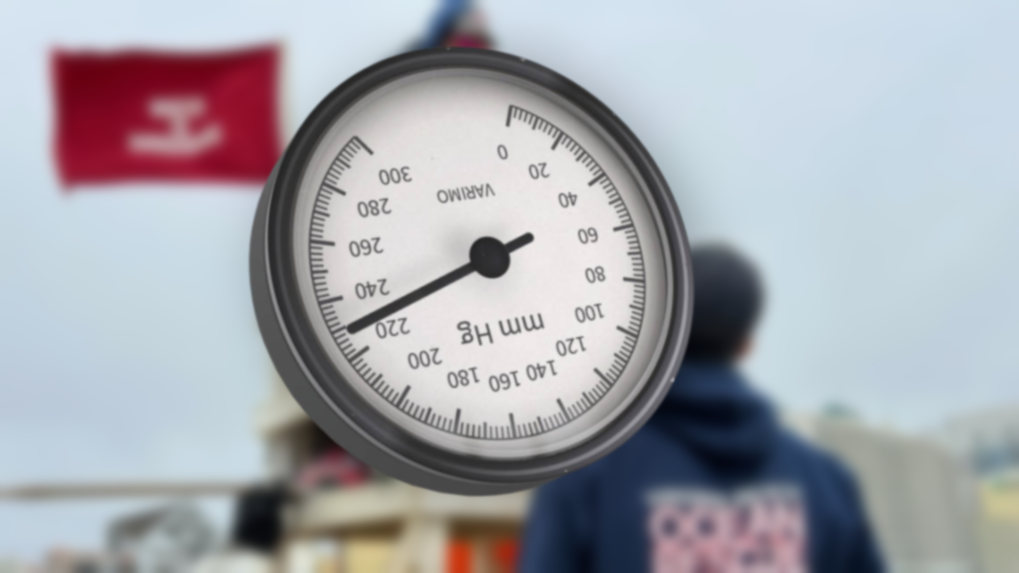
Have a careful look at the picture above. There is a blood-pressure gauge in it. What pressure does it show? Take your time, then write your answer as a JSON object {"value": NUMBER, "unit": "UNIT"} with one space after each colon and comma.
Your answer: {"value": 228, "unit": "mmHg"}
